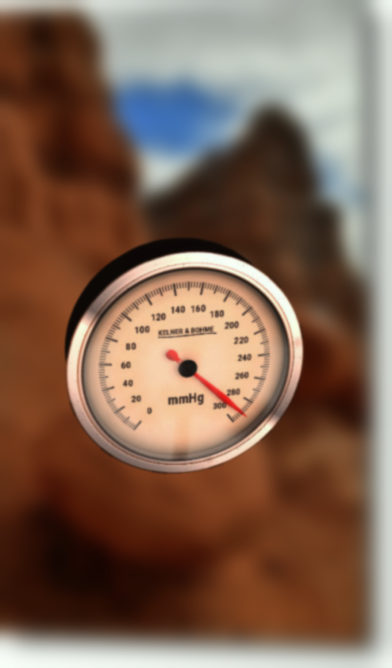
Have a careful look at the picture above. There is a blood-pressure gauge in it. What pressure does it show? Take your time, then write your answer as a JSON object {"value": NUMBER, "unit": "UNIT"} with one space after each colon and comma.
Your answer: {"value": 290, "unit": "mmHg"}
